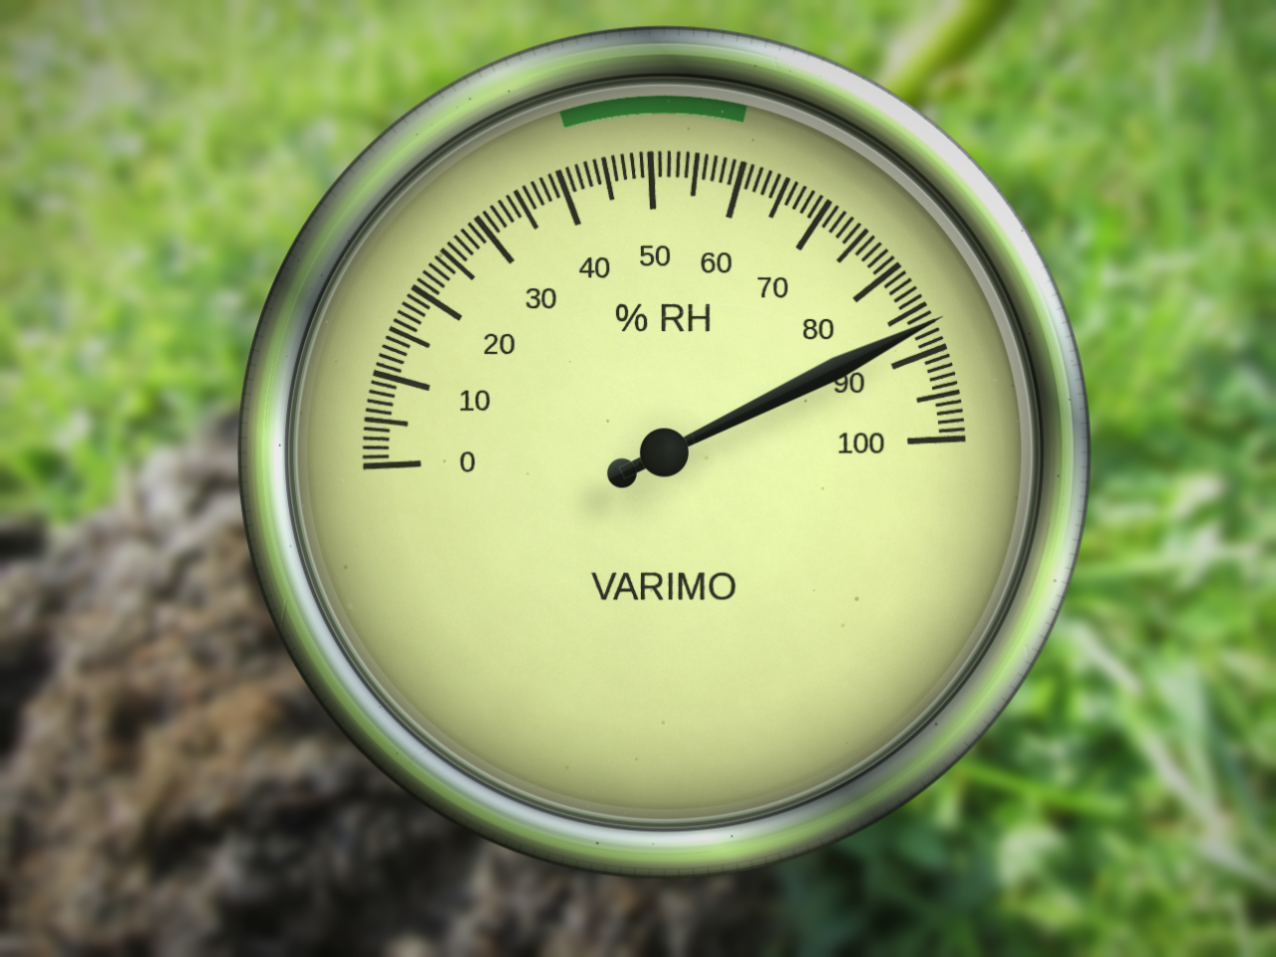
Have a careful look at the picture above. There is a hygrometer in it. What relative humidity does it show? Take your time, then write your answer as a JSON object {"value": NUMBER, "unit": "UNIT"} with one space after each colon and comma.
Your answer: {"value": 87, "unit": "%"}
